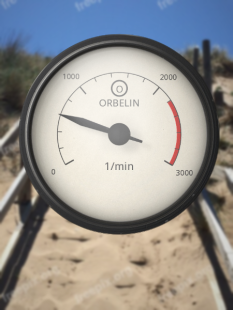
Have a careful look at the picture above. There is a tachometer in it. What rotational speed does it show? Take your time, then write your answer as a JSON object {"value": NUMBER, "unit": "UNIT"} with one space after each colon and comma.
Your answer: {"value": 600, "unit": "rpm"}
